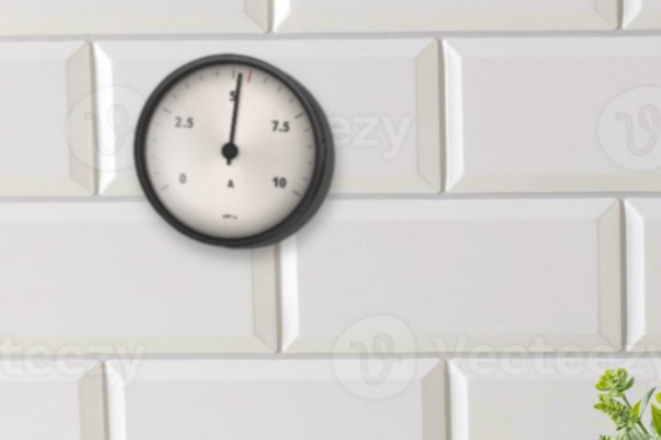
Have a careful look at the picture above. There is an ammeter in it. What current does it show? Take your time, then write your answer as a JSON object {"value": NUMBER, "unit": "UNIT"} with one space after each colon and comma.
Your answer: {"value": 5.25, "unit": "A"}
